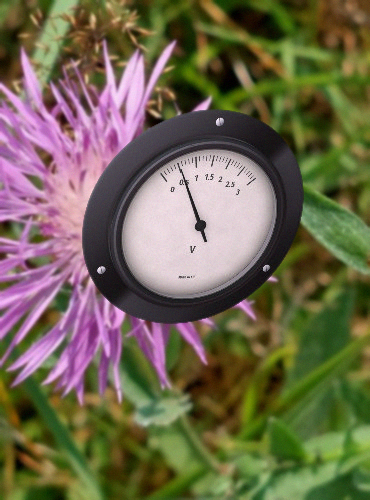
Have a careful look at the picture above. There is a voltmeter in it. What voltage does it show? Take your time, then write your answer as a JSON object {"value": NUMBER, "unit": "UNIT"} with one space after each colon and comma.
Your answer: {"value": 0.5, "unit": "V"}
